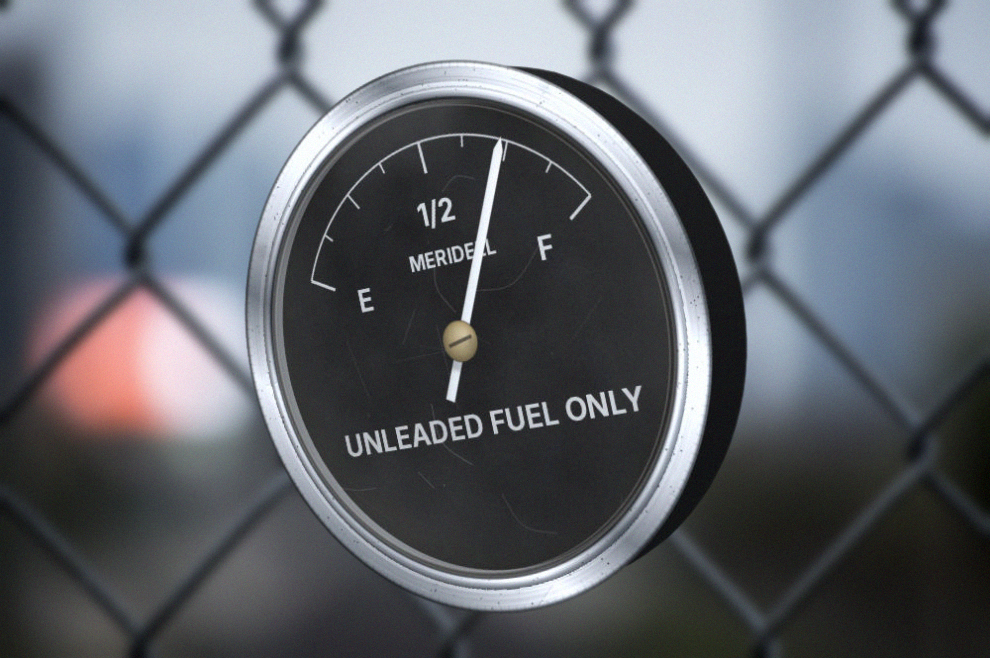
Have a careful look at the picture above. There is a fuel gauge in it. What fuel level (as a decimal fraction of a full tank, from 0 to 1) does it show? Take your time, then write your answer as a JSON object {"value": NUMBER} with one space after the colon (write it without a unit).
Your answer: {"value": 0.75}
